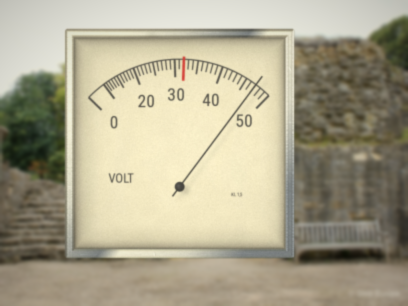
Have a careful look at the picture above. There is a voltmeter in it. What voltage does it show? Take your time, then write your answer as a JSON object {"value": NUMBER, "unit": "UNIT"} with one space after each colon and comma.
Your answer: {"value": 47, "unit": "V"}
